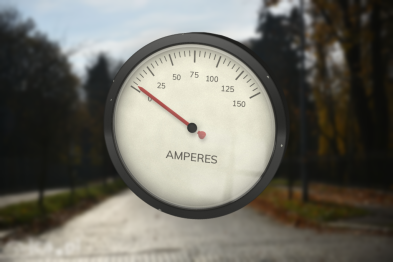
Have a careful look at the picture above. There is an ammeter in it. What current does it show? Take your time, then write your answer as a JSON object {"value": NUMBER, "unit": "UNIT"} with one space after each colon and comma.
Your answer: {"value": 5, "unit": "A"}
